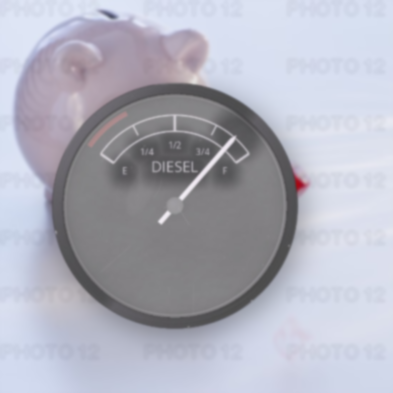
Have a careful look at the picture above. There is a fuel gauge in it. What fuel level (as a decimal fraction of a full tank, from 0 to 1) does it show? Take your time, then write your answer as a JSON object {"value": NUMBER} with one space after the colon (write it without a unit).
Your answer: {"value": 0.875}
